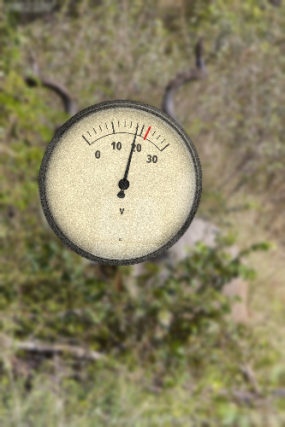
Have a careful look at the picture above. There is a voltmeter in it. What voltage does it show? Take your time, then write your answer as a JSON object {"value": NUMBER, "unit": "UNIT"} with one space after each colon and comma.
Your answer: {"value": 18, "unit": "V"}
